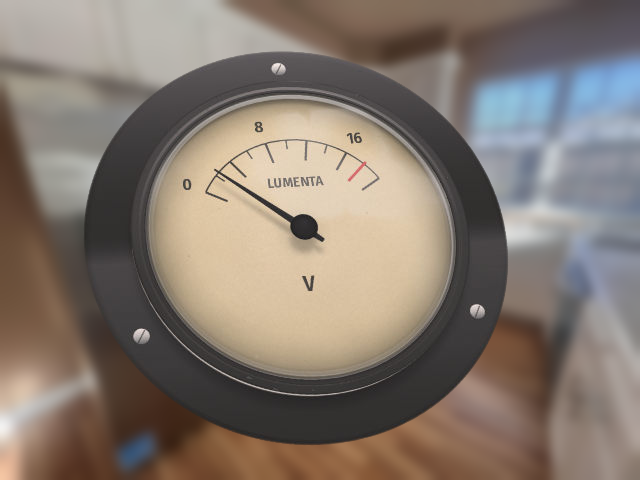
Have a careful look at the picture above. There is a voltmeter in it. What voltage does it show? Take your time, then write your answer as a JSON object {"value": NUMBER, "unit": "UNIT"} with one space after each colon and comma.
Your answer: {"value": 2, "unit": "V"}
